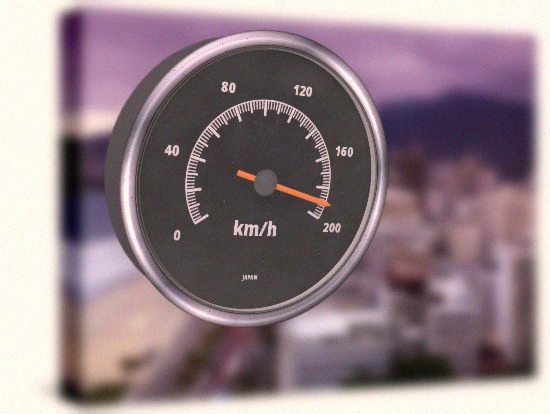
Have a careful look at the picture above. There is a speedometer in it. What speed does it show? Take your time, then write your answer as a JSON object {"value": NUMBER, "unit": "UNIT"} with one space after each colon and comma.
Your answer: {"value": 190, "unit": "km/h"}
